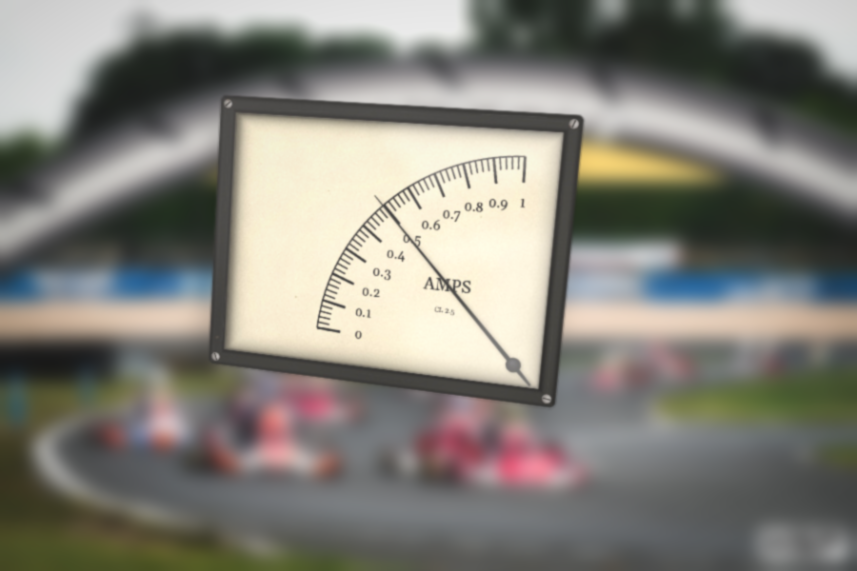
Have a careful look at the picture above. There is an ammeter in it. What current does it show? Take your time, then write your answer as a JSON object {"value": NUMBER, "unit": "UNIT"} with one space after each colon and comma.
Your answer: {"value": 0.5, "unit": "A"}
